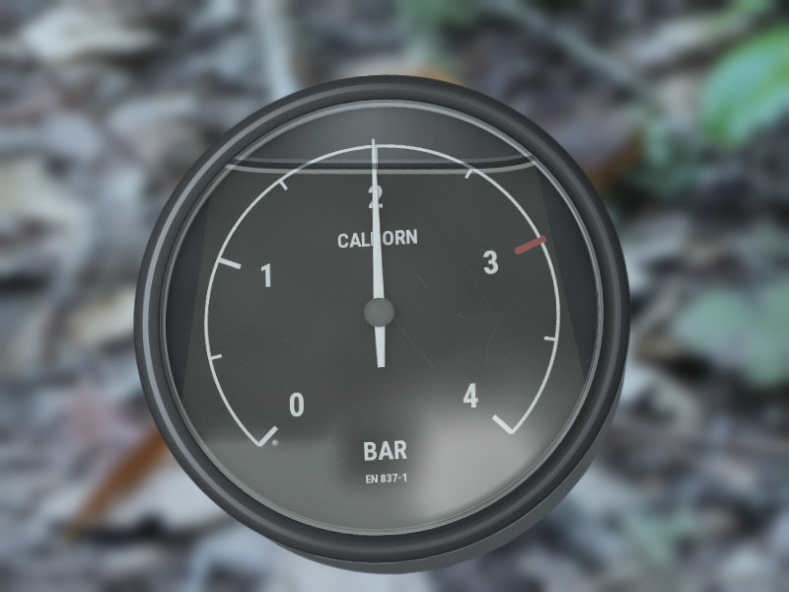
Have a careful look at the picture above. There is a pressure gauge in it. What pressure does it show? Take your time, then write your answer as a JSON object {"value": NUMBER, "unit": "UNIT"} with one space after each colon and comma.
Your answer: {"value": 2, "unit": "bar"}
